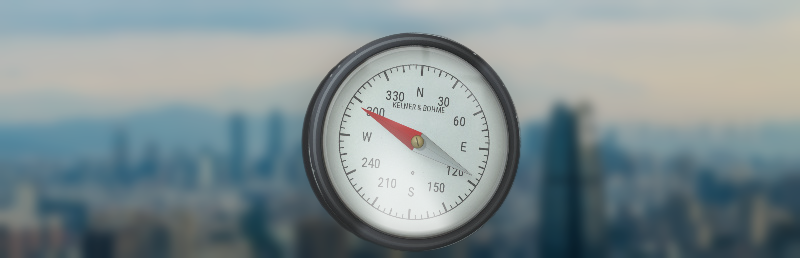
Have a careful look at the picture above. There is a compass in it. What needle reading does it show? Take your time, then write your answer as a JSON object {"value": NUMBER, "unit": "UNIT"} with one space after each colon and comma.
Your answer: {"value": 295, "unit": "°"}
